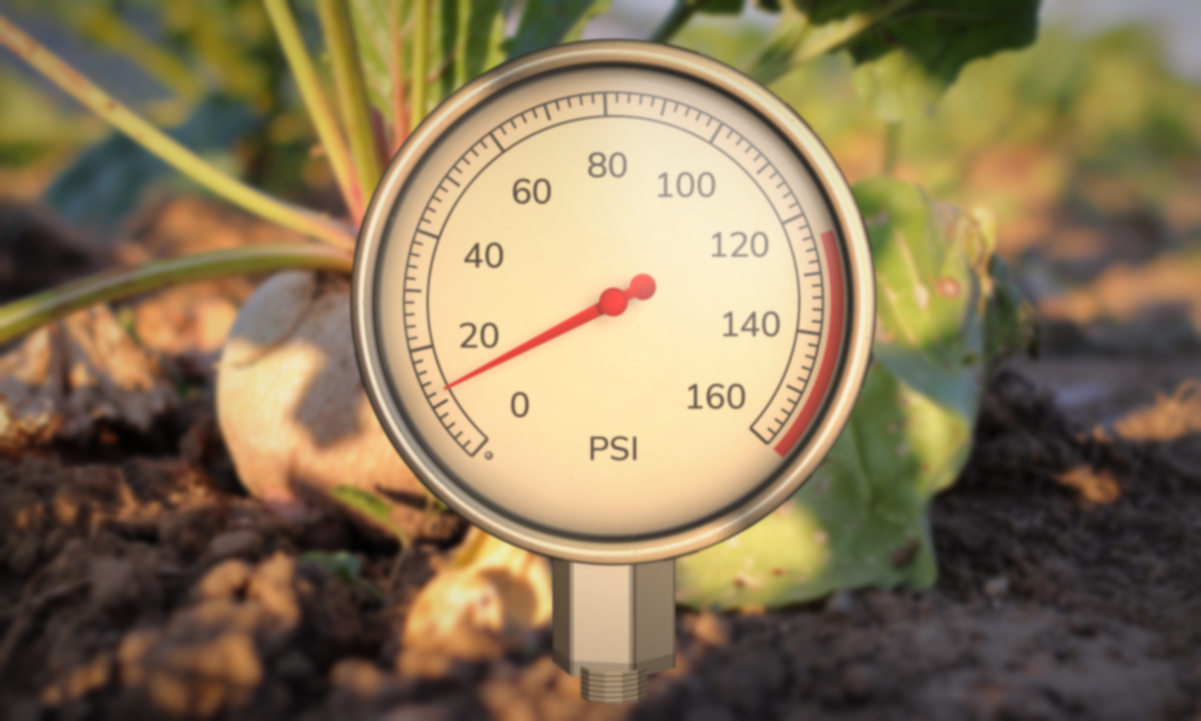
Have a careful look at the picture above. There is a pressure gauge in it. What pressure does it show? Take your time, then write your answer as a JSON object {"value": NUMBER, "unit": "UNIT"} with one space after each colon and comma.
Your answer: {"value": 12, "unit": "psi"}
